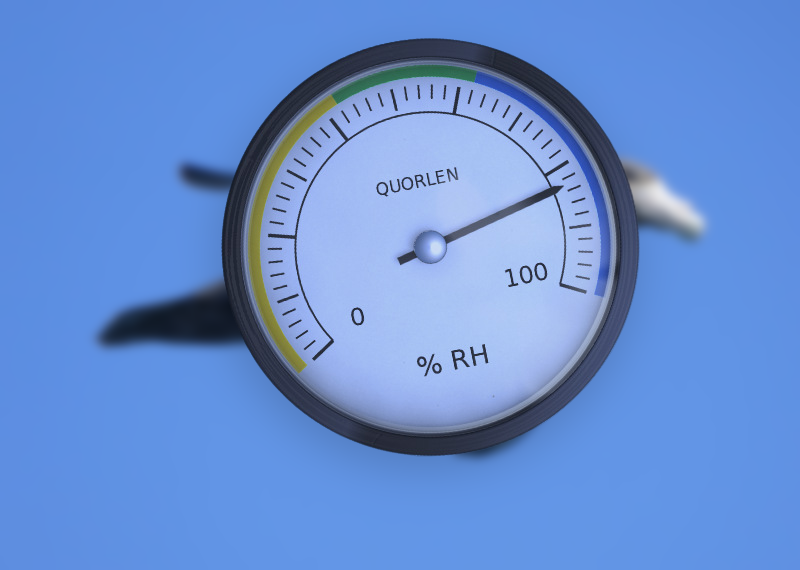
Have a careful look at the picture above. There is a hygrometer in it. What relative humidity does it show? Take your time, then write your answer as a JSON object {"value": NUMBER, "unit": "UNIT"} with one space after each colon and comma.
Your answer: {"value": 83, "unit": "%"}
